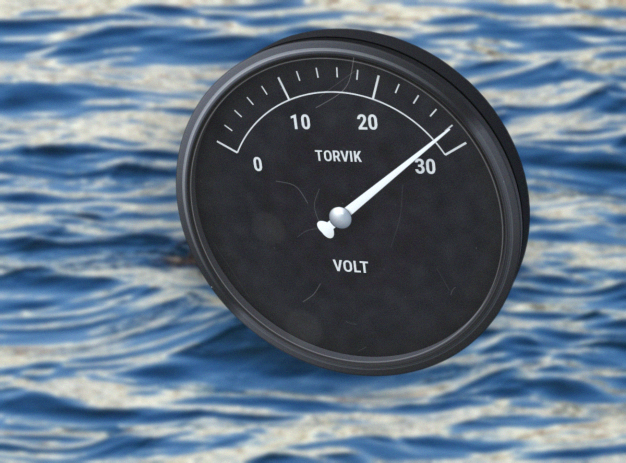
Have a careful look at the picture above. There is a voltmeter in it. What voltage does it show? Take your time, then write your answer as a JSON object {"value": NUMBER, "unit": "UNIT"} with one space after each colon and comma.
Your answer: {"value": 28, "unit": "V"}
